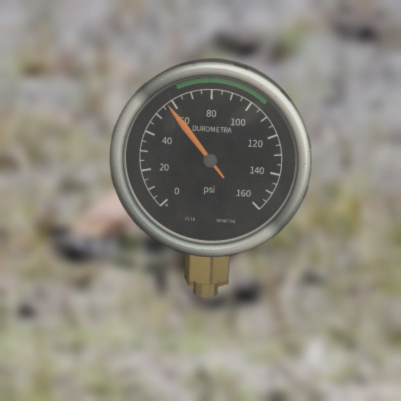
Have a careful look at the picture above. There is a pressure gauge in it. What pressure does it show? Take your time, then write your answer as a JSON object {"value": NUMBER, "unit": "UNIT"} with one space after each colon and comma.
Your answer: {"value": 57.5, "unit": "psi"}
